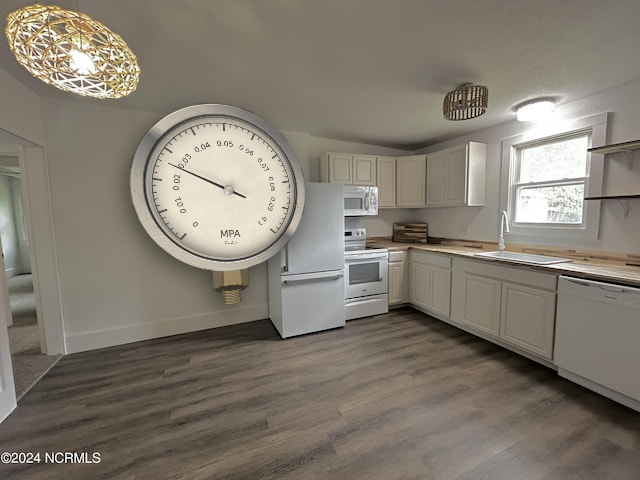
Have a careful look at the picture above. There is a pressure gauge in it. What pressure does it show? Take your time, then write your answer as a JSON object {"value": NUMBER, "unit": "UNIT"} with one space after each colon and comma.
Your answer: {"value": 0.026, "unit": "MPa"}
